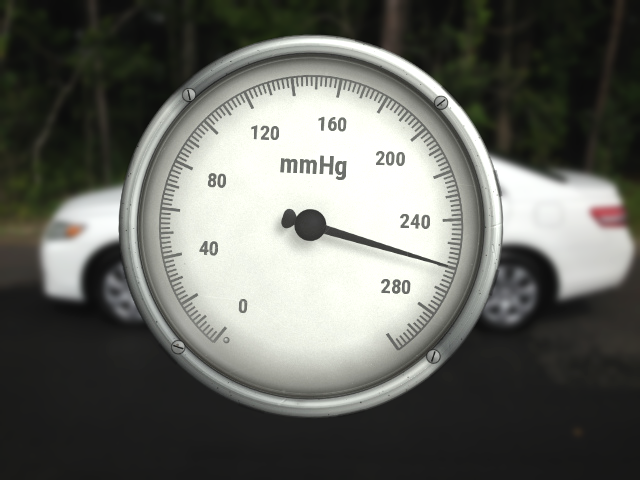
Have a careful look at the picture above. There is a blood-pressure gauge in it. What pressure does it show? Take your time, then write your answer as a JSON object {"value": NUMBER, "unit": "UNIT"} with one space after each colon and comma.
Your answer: {"value": 260, "unit": "mmHg"}
